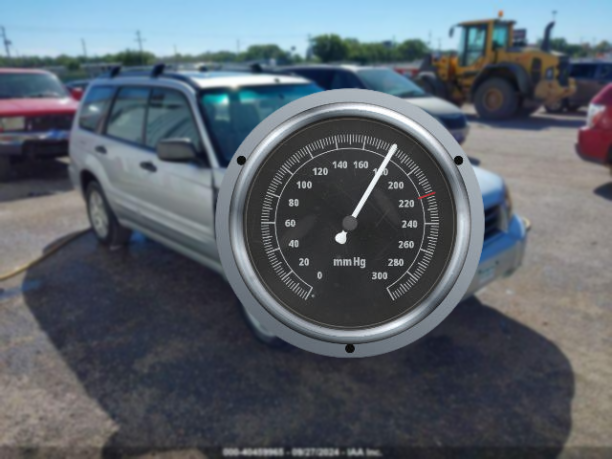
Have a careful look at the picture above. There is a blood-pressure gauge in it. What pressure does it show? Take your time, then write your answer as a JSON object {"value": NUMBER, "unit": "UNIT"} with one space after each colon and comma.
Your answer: {"value": 180, "unit": "mmHg"}
